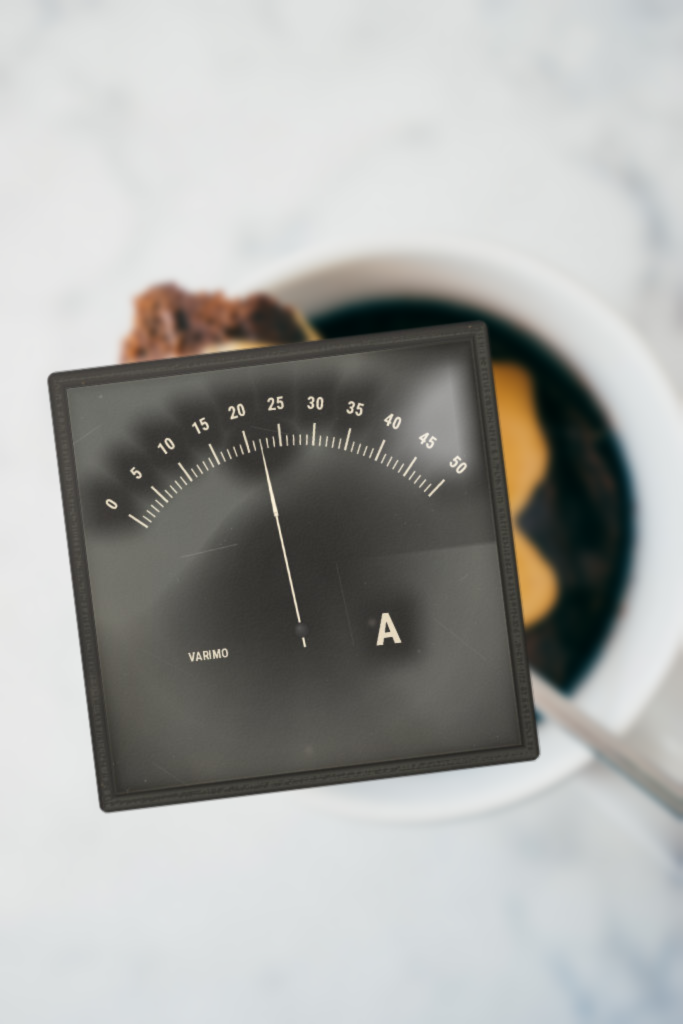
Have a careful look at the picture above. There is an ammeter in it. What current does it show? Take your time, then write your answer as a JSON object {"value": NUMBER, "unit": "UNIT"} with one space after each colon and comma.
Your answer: {"value": 22, "unit": "A"}
